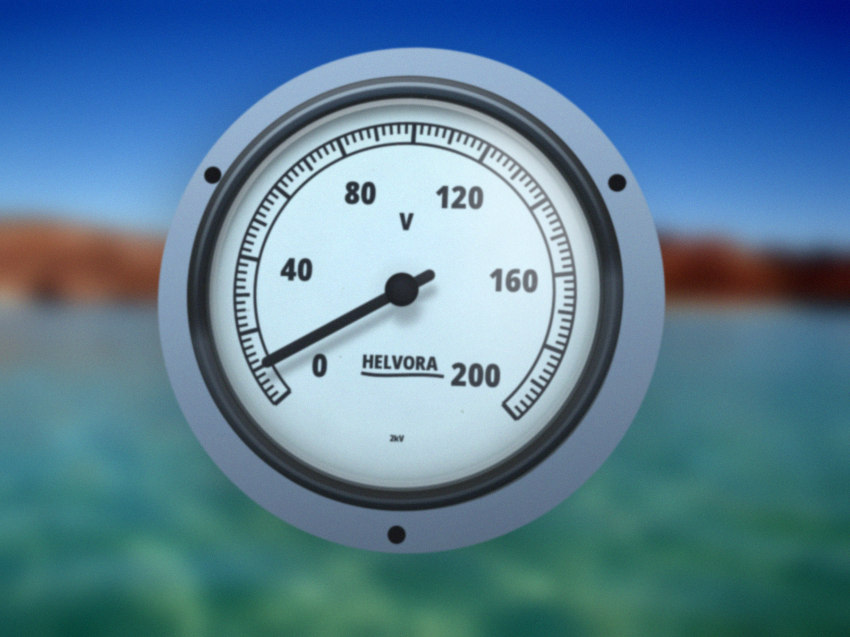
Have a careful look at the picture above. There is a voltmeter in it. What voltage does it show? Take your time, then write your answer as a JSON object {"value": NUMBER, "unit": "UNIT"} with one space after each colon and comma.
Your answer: {"value": 10, "unit": "V"}
